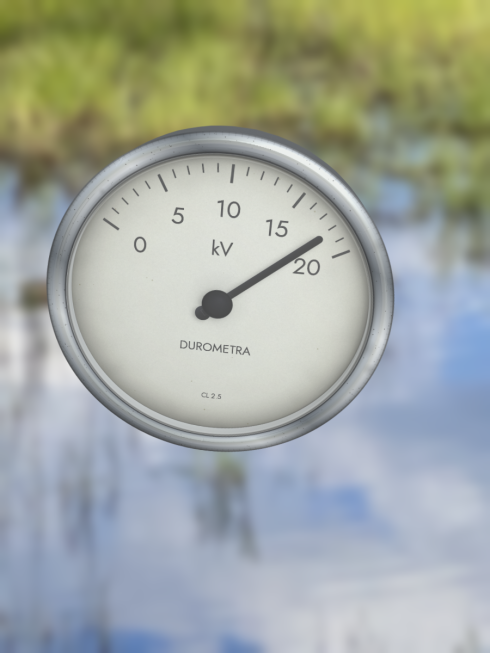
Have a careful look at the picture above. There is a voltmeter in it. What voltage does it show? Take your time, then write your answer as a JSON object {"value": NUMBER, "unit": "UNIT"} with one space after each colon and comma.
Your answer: {"value": 18, "unit": "kV"}
